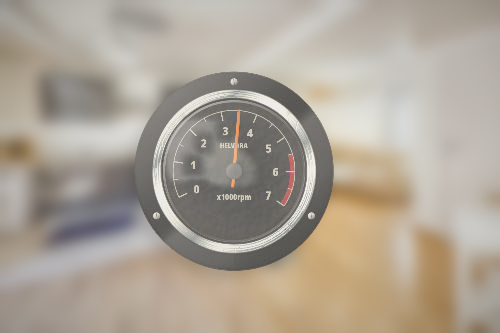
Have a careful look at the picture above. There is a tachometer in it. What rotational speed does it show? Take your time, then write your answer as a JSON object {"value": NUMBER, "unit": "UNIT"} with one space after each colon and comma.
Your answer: {"value": 3500, "unit": "rpm"}
